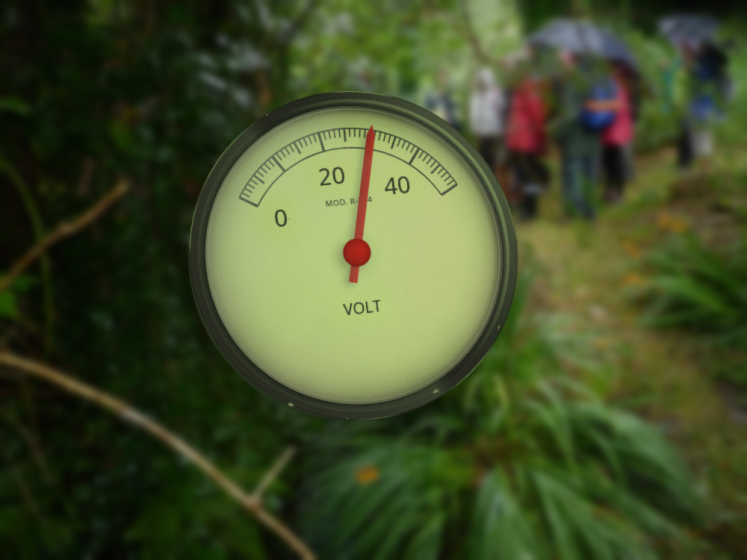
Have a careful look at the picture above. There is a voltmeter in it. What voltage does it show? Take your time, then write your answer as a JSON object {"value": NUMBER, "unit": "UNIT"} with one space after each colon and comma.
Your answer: {"value": 30, "unit": "V"}
